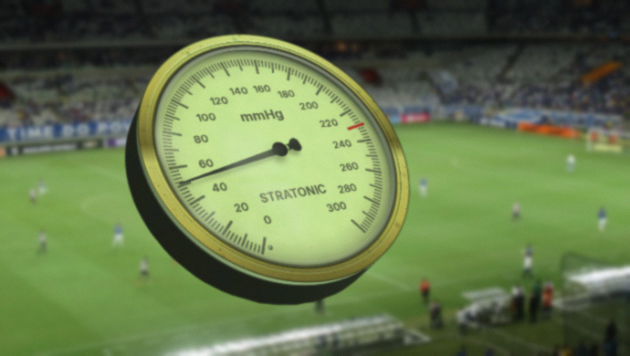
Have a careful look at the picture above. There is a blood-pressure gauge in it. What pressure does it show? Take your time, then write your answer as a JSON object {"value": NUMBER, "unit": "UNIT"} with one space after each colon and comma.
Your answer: {"value": 50, "unit": "mmHg"}
